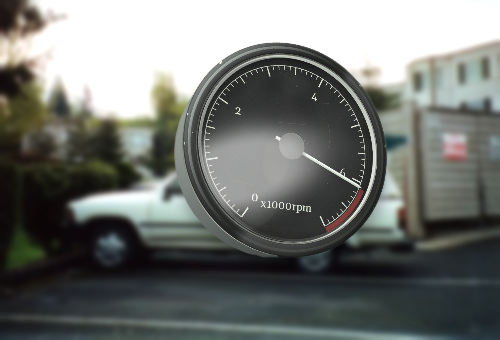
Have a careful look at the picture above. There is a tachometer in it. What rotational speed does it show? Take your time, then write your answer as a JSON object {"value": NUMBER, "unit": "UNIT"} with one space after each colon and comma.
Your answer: {"value": 6100, "unit": "rpm"}
